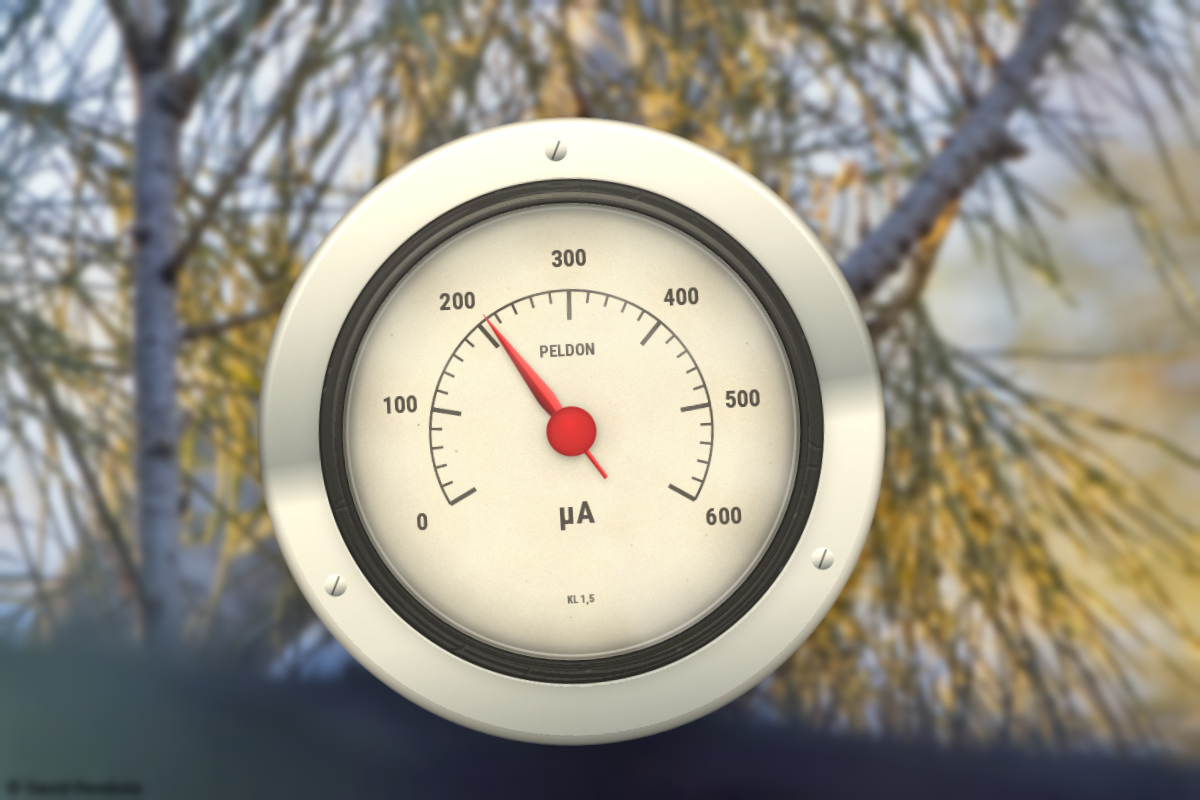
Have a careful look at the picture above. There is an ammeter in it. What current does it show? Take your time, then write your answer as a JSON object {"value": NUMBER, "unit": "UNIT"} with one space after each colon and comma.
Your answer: {"value": 210, "unit": "µA"}
